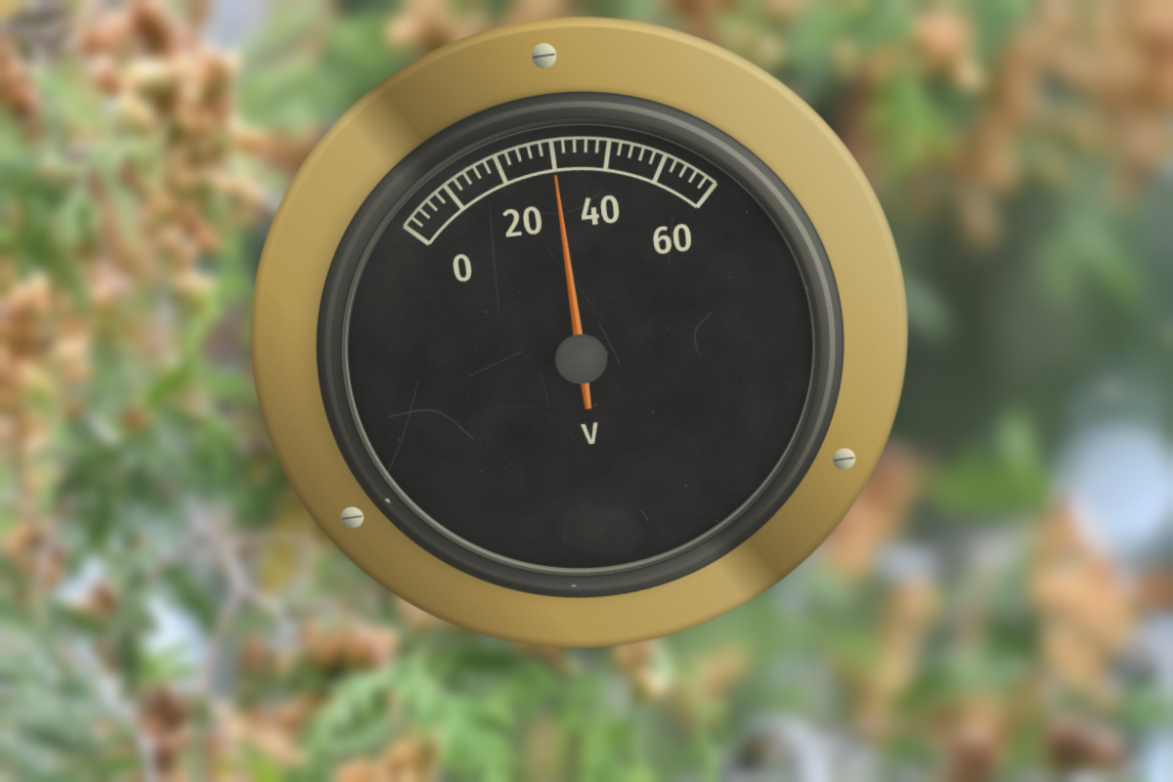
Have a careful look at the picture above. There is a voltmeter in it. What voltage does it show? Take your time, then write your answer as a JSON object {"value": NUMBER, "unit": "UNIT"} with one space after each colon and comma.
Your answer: {"value": 30, "unit": "V"}
